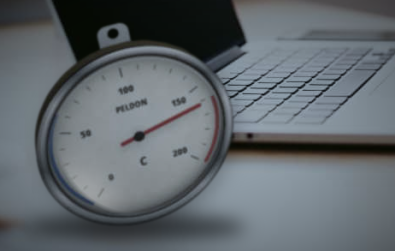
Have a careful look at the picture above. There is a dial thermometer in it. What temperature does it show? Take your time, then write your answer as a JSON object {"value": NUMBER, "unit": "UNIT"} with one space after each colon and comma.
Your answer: {"value": 160, "unit": "°C"}
